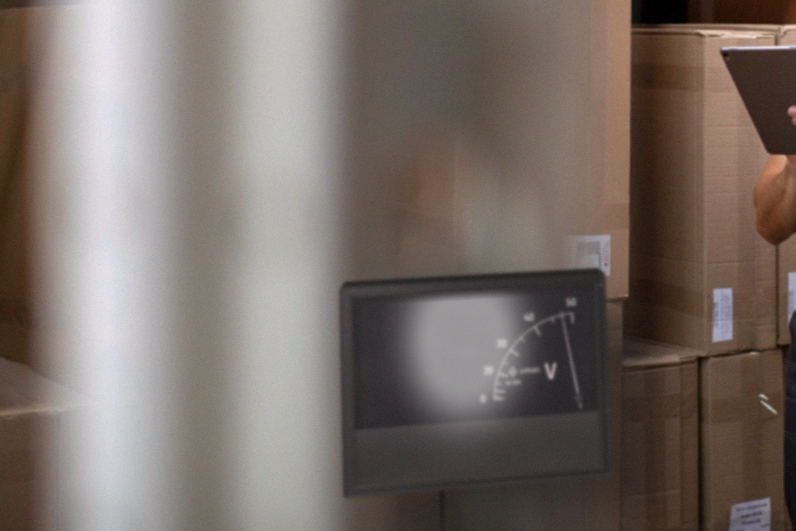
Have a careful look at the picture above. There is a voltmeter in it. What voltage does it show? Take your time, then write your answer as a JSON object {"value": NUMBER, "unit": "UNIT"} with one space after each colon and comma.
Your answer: {"value": 47.5, "unit": "V"}
